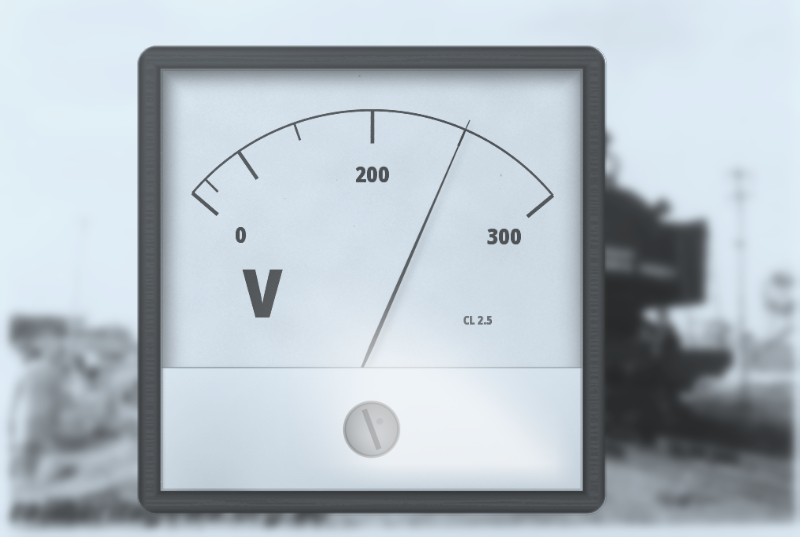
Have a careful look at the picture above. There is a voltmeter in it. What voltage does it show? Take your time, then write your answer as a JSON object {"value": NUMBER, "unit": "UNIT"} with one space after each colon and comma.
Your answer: {"value": 250, "unit": "V"}
